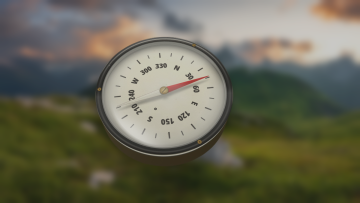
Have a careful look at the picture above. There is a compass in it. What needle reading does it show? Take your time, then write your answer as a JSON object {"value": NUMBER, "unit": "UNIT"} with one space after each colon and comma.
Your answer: {"value": 45, "unit": "°"}
